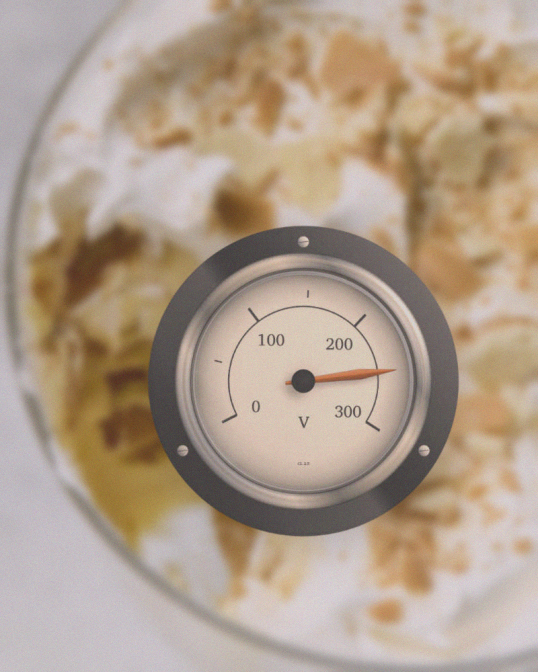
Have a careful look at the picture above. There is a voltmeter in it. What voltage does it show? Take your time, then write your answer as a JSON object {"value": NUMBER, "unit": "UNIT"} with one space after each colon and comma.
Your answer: {"value": 250, "unit": "V"}
